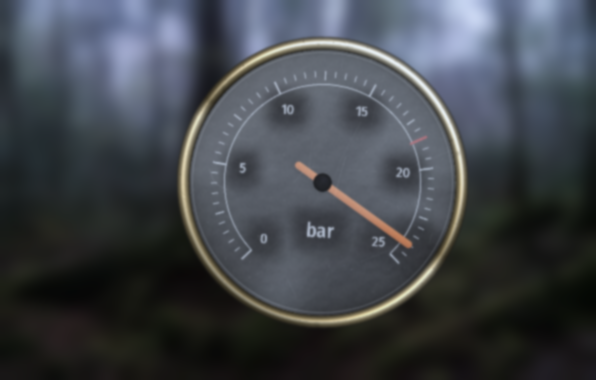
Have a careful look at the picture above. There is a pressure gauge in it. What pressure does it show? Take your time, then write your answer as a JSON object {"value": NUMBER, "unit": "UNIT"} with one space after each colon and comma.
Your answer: {"value": 24, "unit": "bar"}
